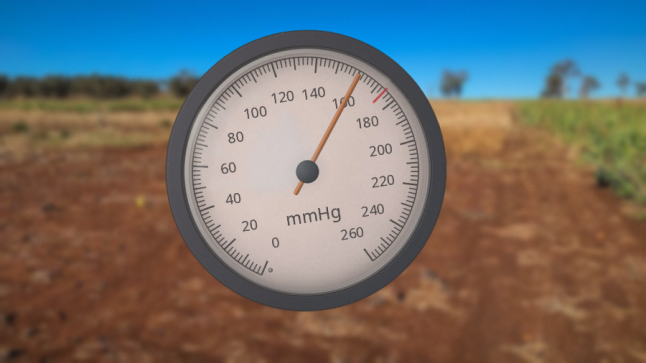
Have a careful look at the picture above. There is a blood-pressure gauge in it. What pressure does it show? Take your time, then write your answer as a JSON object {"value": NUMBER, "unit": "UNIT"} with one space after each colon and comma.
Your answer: {"value": 160, "unit": "mmHg"}
